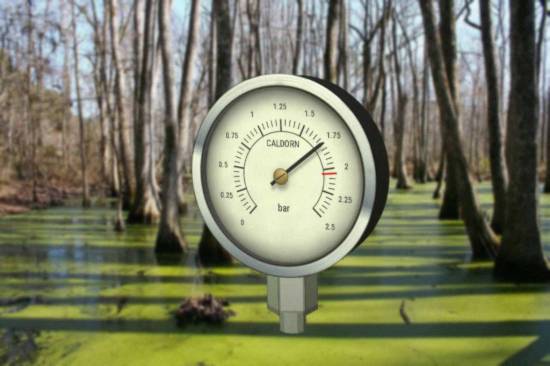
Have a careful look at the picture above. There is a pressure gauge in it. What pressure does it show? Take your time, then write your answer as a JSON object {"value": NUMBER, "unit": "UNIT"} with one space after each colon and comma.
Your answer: {"value": 1.75, "unit": "bar"}
